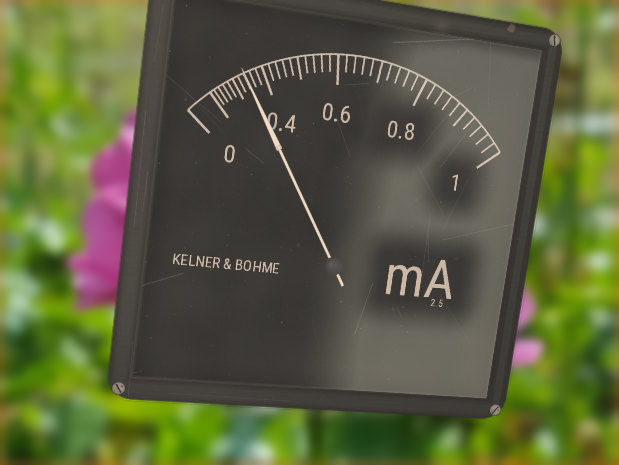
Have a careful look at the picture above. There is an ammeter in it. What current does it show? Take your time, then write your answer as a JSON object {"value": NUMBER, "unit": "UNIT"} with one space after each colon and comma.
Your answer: {"value": 0.34, "unit": "mA"}
